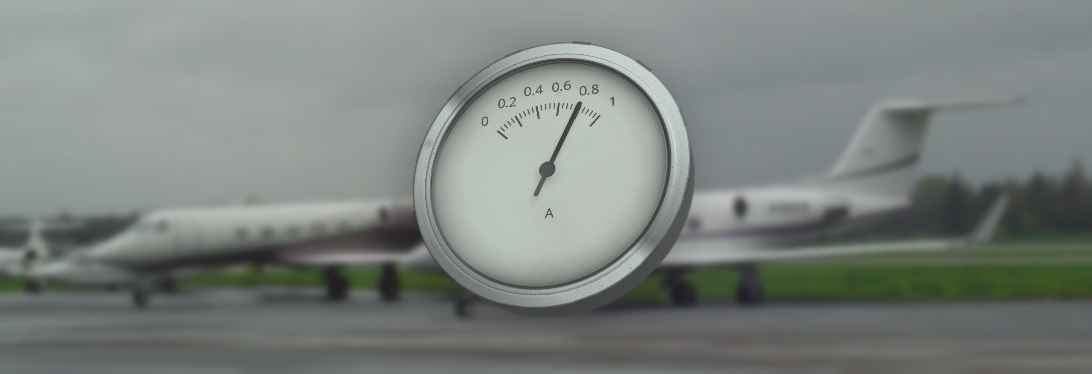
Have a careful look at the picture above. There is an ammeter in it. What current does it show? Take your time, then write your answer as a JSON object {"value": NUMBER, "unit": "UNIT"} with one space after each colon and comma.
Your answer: {"value": 0.8, "unit": "A"}
